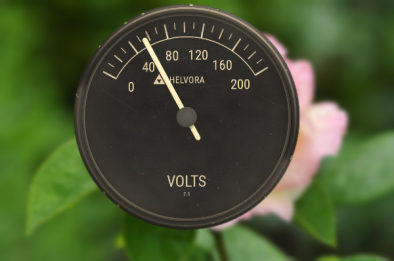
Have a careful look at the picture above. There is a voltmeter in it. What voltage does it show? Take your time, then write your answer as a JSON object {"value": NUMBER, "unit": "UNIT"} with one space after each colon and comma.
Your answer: {"value": 55, "unit": "V"}
